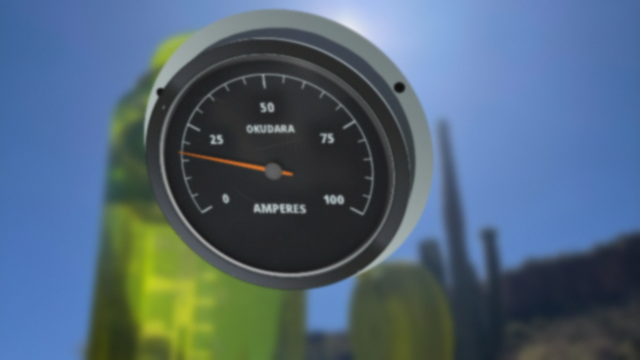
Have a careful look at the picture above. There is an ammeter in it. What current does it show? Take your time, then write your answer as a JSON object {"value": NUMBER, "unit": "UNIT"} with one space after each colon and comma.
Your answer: {"value": 17.5, "unit": "A"}
